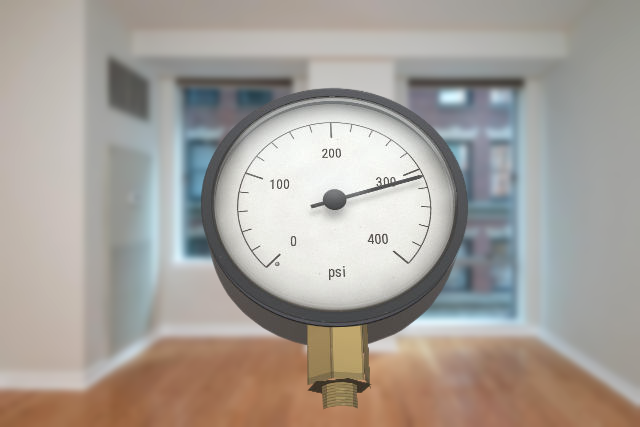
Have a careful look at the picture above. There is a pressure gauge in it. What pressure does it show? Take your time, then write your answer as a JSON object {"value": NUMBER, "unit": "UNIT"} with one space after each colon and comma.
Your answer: {"value": 310, "unit": "psi"}
